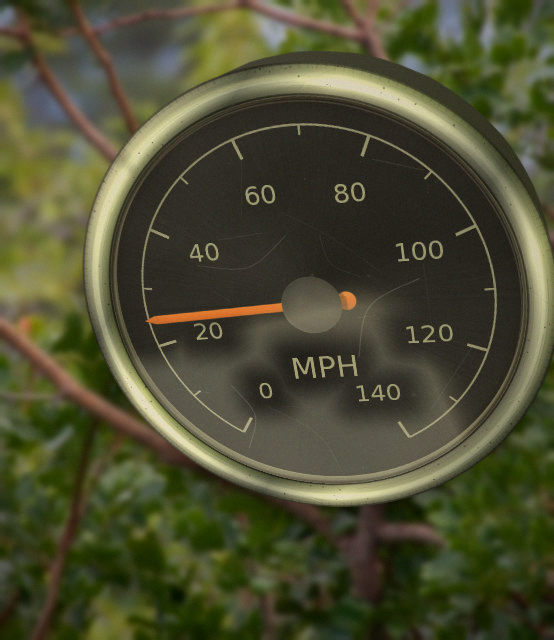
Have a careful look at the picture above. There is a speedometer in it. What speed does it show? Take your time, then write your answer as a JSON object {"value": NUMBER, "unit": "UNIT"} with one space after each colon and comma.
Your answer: {"value": 25, "unit": "mph"}
